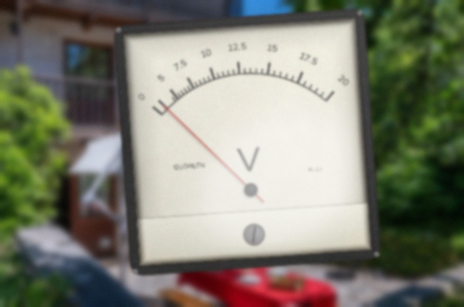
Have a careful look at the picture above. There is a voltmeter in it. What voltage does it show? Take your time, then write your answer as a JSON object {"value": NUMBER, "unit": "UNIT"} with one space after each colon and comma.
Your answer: {"value": 2.5, "unit": "V"}
